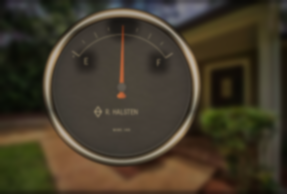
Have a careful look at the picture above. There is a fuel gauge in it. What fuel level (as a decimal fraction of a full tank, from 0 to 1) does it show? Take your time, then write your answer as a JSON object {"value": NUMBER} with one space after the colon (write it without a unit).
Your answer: {"value": 0.5}
